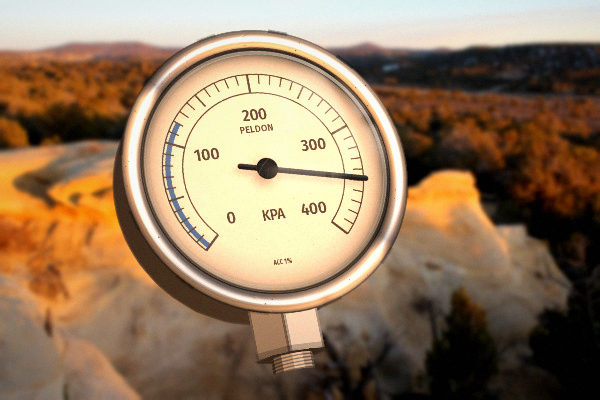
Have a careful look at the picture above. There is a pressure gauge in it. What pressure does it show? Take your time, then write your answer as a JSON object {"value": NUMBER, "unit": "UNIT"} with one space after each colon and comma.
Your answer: {"value": 350, "unit": "kPa"}
